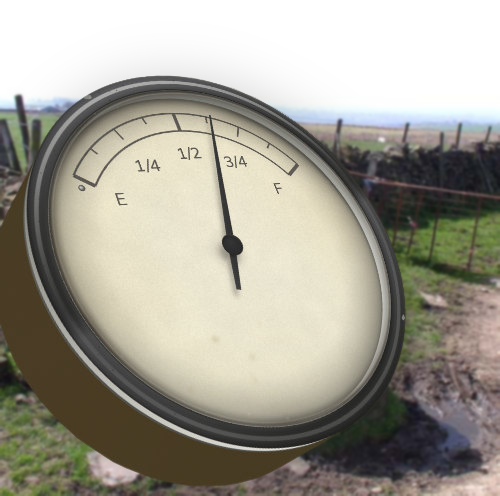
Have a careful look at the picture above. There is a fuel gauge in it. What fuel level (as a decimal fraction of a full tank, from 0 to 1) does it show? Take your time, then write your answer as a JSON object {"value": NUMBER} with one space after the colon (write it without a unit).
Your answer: {"value": 0.625}
